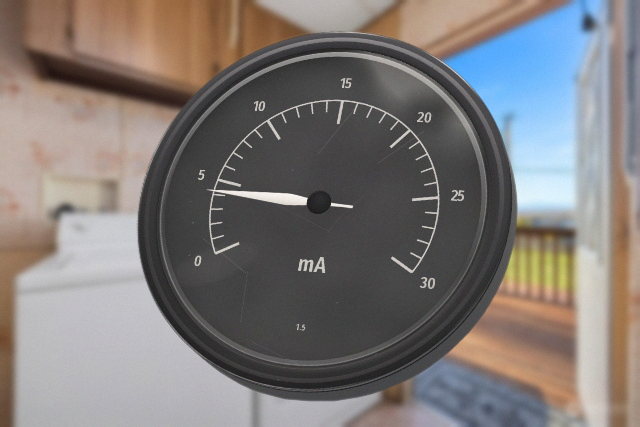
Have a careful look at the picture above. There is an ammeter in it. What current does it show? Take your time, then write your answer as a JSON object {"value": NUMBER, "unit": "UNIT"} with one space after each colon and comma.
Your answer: {"value": 4, "unit": "mA"}
